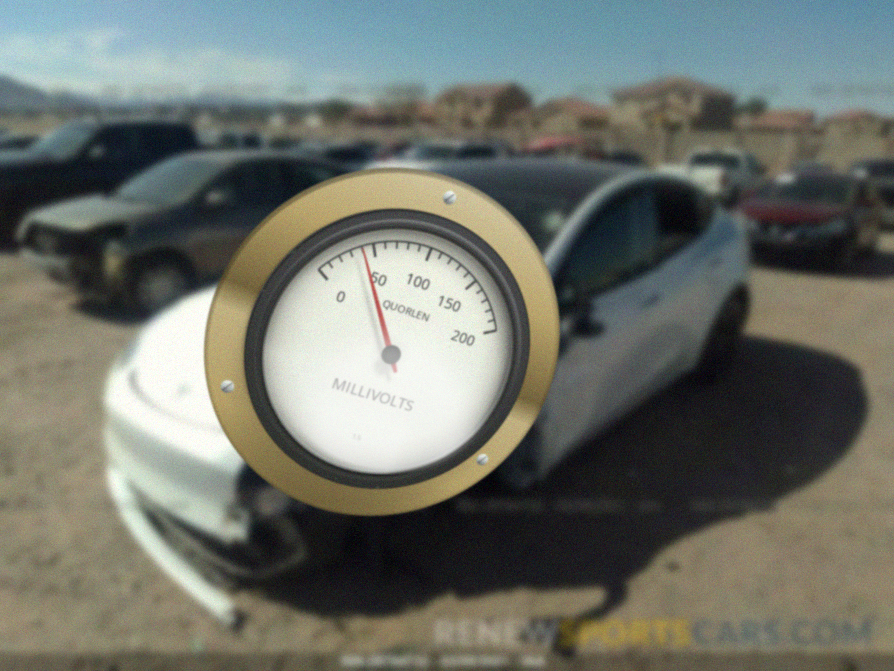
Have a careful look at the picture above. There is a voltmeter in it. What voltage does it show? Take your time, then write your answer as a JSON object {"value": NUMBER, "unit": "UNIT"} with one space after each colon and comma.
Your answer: {"value": 40, "unit": "mV"}
